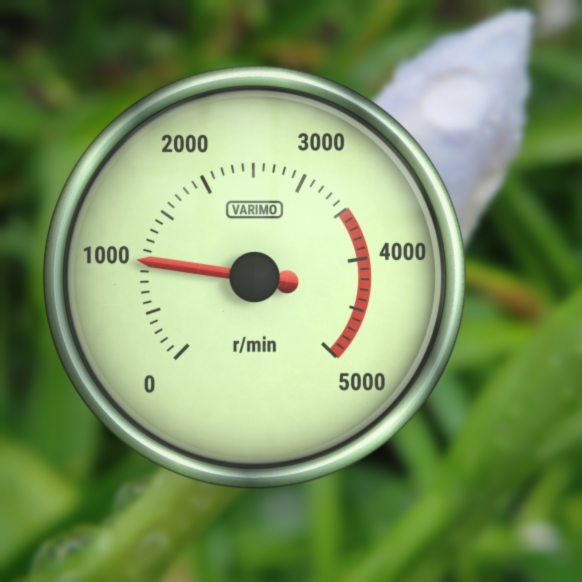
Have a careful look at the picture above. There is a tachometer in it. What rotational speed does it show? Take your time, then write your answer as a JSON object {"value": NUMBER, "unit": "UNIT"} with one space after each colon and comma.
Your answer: {"value": 1000, "unit": "rpm"}
